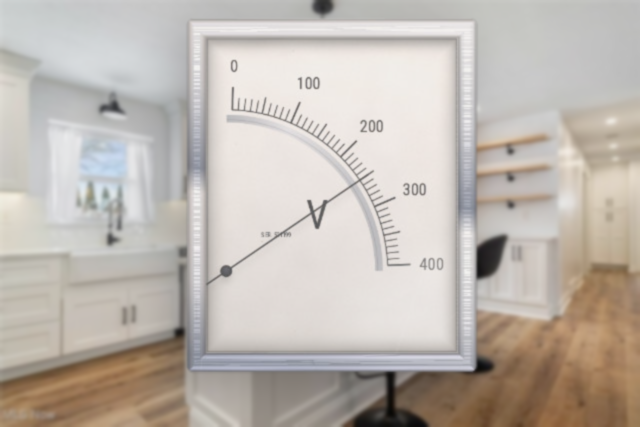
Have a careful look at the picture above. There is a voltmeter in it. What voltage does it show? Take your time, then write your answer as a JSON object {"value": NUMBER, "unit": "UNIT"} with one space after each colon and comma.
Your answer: {"value": 250, "unit": "V"}
